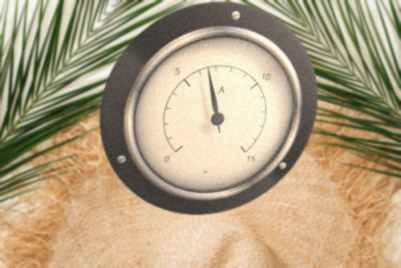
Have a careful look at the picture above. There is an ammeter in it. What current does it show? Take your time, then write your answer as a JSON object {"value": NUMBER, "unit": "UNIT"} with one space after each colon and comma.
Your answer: {"value": 6.5, "unit": "A"}
